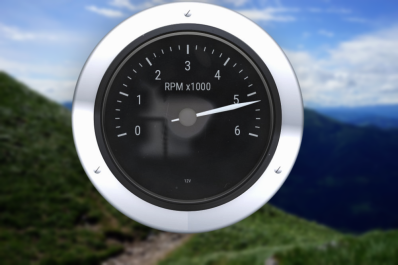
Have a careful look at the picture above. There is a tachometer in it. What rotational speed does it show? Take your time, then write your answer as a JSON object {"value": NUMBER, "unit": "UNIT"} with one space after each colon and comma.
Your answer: {"value": 5200, "unit": "rpm"}
